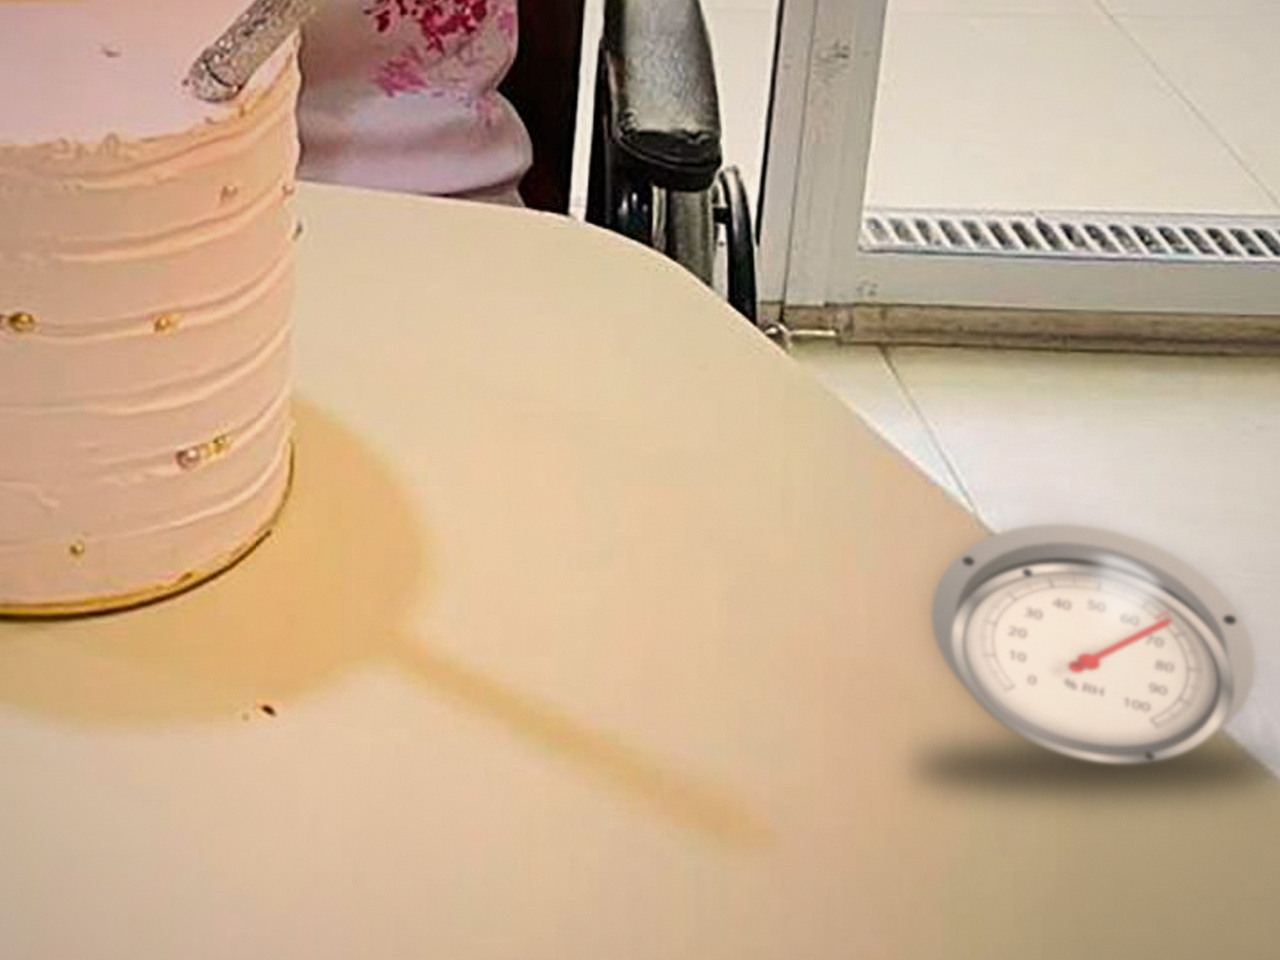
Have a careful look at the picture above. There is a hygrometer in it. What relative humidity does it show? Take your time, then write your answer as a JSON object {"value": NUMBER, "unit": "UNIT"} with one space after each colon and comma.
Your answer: {"value": 65, "unit": "%"}
